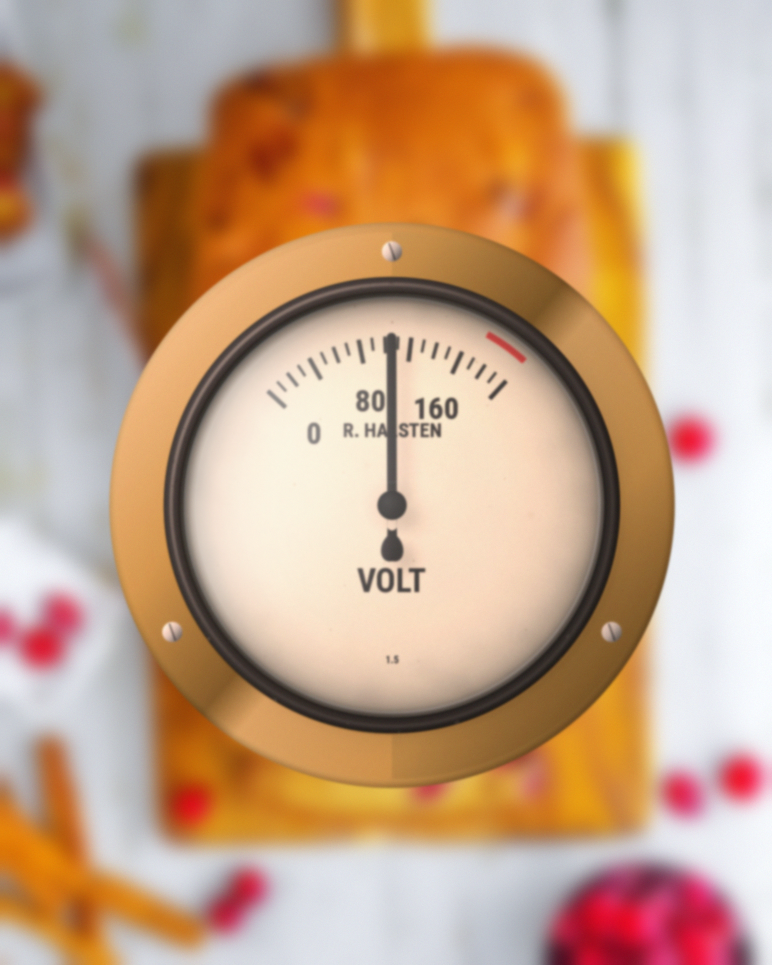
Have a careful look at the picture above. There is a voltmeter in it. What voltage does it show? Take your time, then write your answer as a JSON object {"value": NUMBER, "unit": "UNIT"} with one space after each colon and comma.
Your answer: {"value": 105, "unit": "V"}
